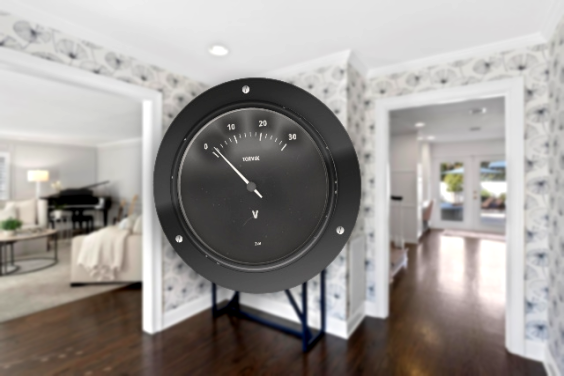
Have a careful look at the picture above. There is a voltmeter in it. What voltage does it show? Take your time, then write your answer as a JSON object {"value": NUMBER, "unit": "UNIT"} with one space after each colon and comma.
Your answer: {"value": 2, "unit": "V"}
